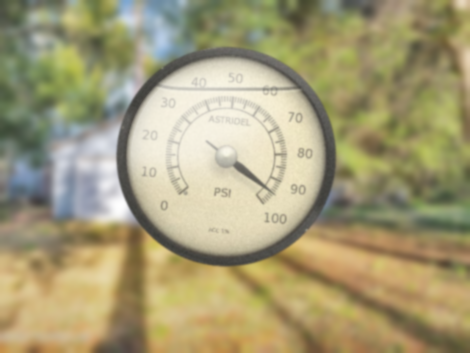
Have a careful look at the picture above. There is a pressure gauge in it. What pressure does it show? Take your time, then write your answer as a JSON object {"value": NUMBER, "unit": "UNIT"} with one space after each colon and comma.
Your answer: {"value": 95, "unit": "psi"}
